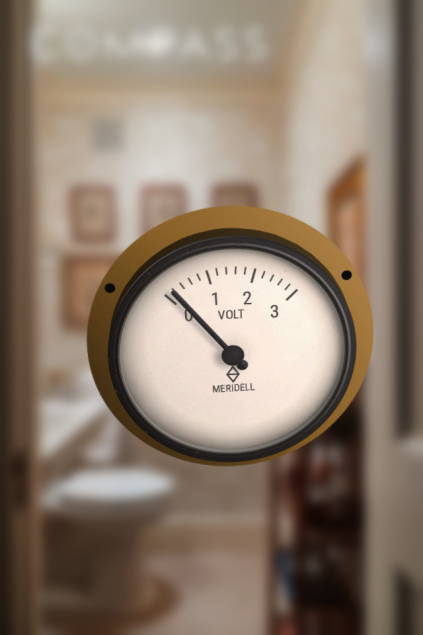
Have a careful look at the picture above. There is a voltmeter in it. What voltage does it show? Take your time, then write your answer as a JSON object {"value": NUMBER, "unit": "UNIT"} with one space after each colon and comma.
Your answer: {"value": 0.2, "unit": "V"}
